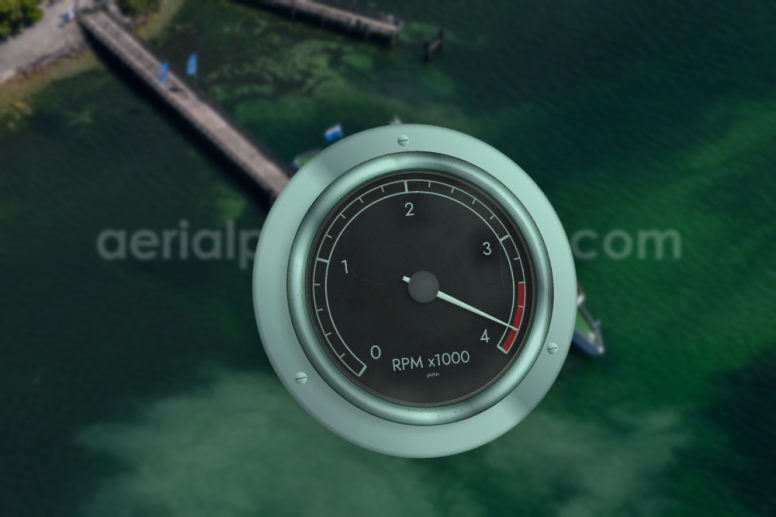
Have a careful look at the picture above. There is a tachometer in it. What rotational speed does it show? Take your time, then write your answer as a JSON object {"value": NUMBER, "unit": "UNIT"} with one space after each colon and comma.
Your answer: {"value": 3800, "unit": "rpm"}
